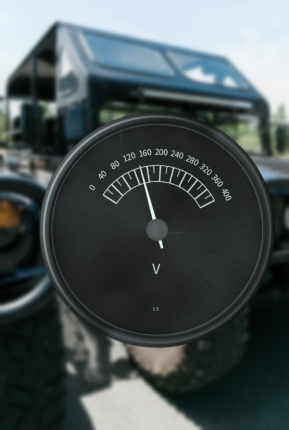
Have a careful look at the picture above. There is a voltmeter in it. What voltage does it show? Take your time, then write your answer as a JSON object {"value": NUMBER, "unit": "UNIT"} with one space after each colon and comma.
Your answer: {"value": 140, "unit": "V"}
